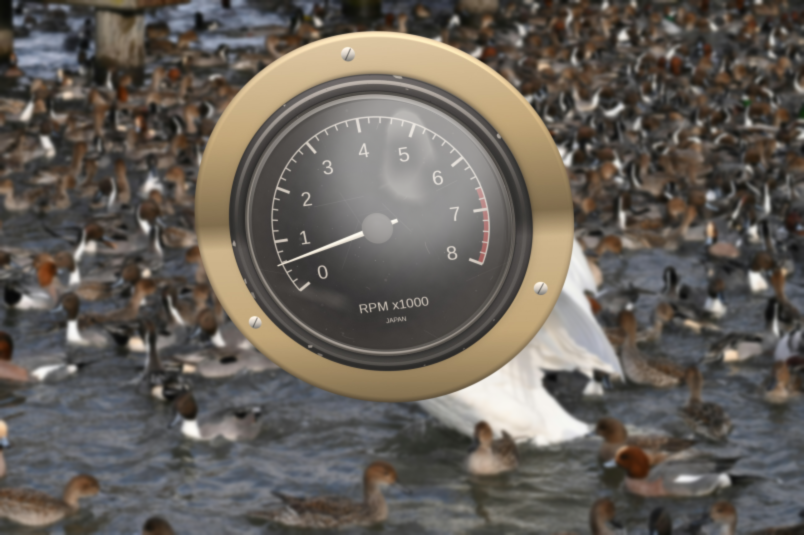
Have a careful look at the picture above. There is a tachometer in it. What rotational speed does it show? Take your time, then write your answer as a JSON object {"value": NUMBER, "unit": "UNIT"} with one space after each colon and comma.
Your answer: {"value": 600, "unit": "rpm"}
